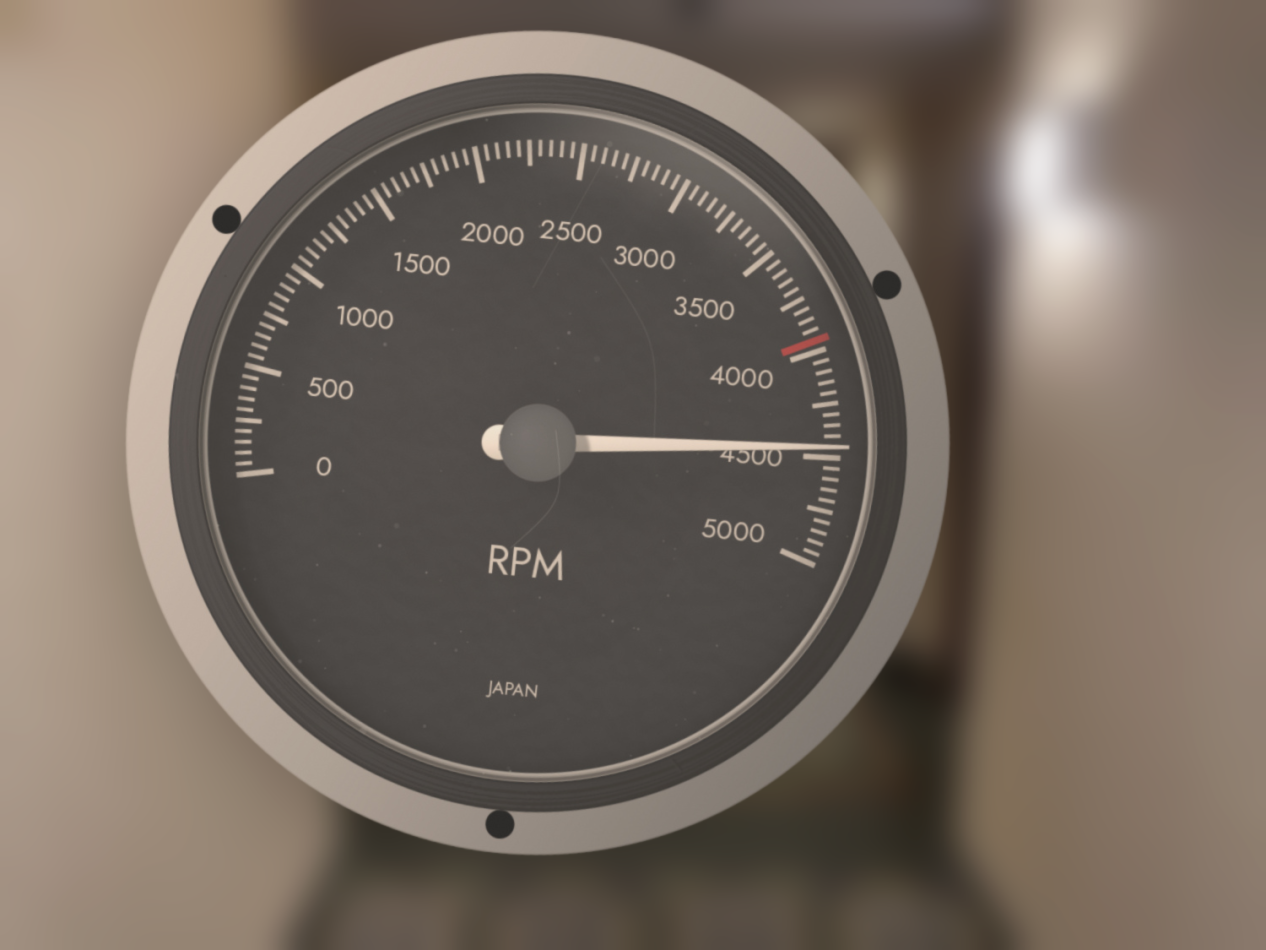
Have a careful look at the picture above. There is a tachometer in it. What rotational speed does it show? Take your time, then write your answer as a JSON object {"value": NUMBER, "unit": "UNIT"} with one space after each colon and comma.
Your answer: {"value": 4450, "unit": "rpm"}
